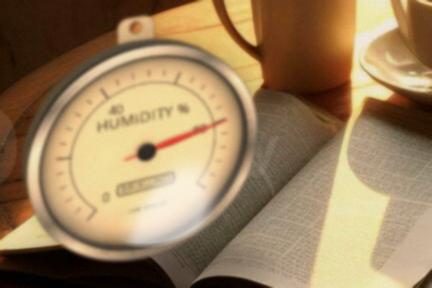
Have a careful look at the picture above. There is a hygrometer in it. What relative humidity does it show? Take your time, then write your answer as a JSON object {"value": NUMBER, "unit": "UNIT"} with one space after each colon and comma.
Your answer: {"value": 80, "unit": "%"}
